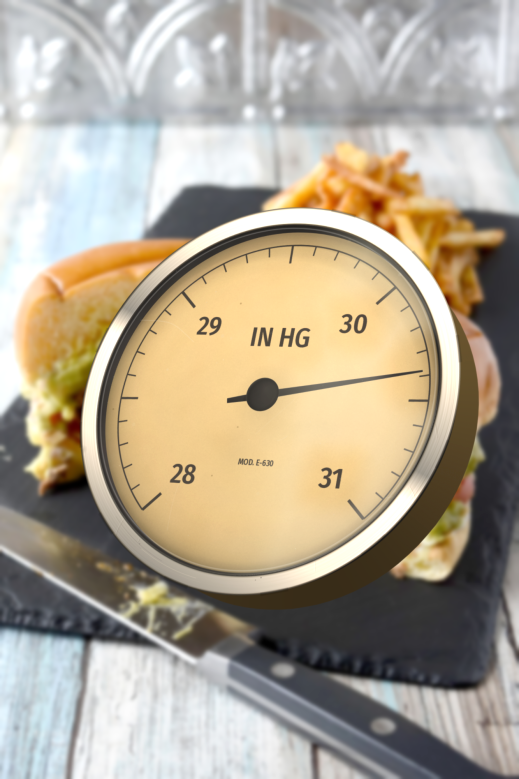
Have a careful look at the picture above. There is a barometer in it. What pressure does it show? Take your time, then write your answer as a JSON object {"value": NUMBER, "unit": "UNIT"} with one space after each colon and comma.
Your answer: {"value": 30.4, "unit": "inHg"}
